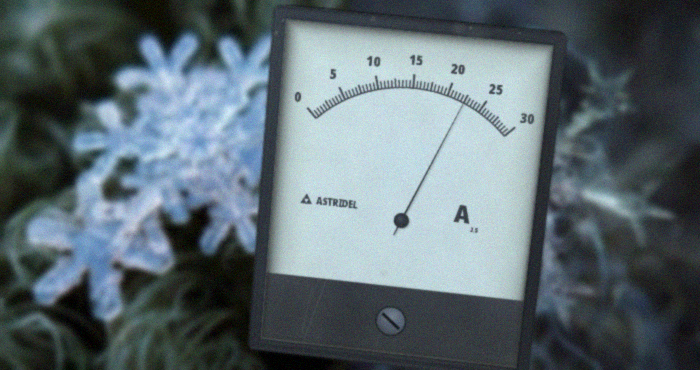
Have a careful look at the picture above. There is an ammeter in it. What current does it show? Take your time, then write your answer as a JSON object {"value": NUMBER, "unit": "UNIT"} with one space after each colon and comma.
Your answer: {"value": 22.5, "unit": "A"}
